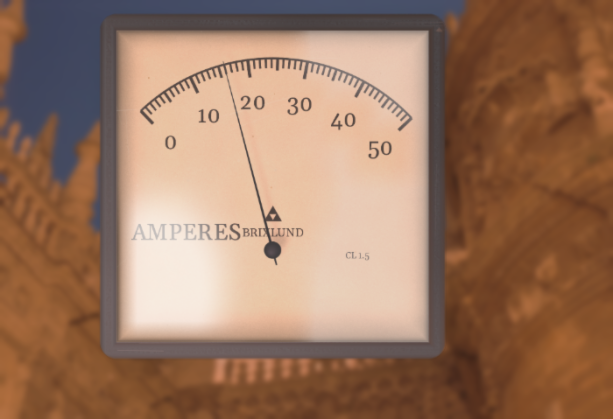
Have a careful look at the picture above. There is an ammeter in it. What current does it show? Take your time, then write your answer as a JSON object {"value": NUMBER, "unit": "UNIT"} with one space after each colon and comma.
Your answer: {"value": 16, "unit": "A"}
